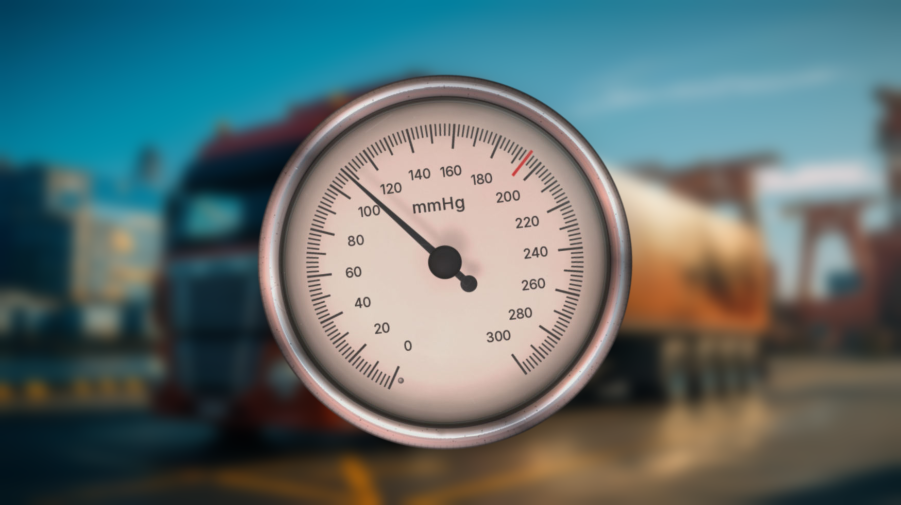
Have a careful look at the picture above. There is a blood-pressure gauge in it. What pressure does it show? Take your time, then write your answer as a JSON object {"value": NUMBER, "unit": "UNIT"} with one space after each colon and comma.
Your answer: {"value": 108, "unit": "mmHg"}
